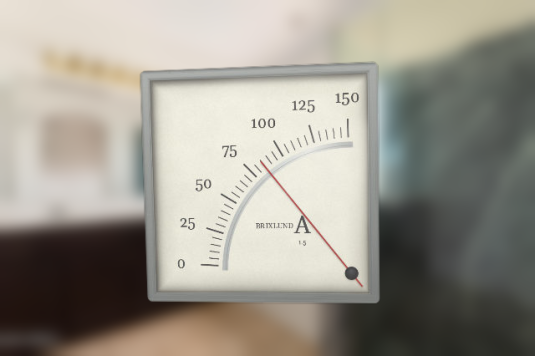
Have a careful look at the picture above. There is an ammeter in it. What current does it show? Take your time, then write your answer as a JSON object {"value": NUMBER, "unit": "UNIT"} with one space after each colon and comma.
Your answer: {"value": 85, "unit": "A"}
